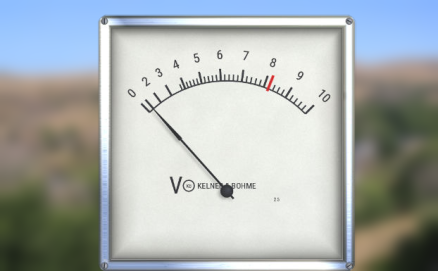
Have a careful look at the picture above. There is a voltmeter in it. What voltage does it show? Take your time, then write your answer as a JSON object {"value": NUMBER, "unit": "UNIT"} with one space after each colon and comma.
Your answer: {"value": 1, "unit": "V"}
